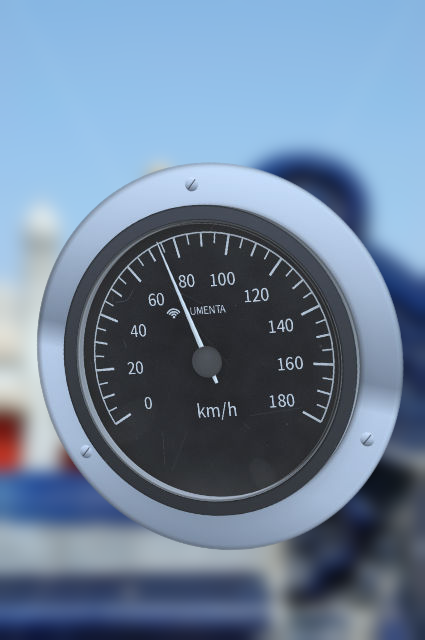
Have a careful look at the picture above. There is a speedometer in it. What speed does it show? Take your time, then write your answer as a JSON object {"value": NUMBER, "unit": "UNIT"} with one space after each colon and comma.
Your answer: {"value": 75, "unit": "km/h"}
